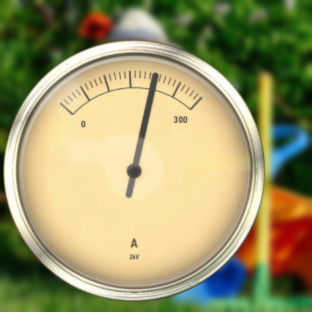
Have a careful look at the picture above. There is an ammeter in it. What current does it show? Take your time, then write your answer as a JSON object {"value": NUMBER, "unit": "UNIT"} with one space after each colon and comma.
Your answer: {"value": 200, "unit": "A"}
